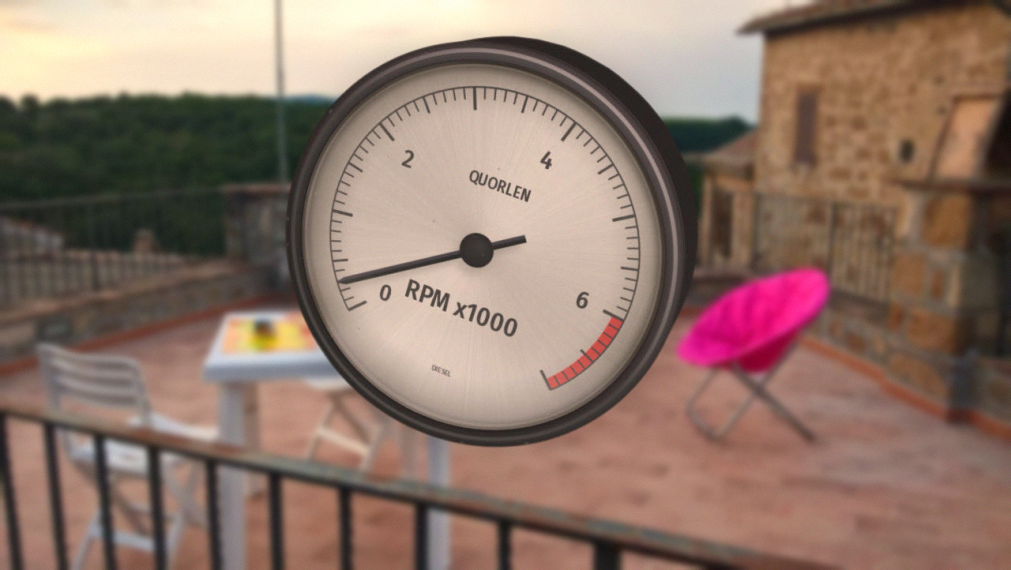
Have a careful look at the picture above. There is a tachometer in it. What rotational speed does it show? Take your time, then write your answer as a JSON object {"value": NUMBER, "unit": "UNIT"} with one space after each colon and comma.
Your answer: {"value": 300, "unit": "rpm"}
